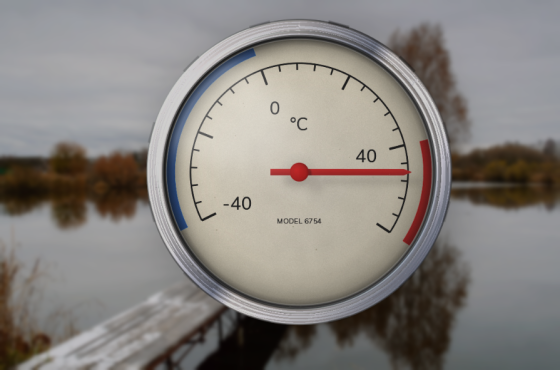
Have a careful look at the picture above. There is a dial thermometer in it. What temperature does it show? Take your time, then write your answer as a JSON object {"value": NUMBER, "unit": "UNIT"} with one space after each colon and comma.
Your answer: {"value": 46, "unit": "°C"}
